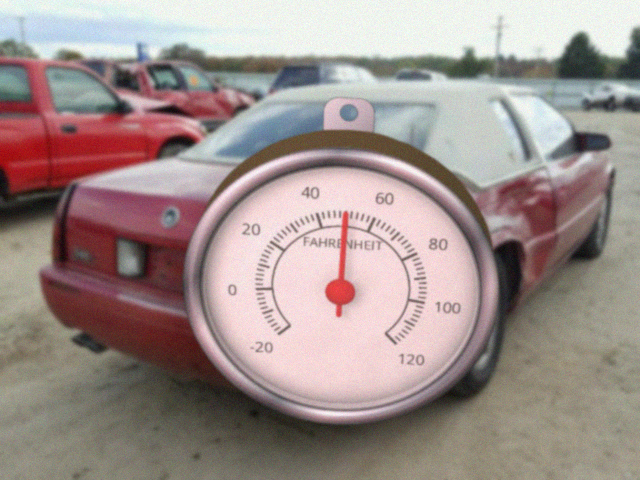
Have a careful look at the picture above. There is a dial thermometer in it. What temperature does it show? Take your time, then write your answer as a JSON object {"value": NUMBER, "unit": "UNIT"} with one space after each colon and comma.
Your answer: {"value": 50, "unit": "°F"}
